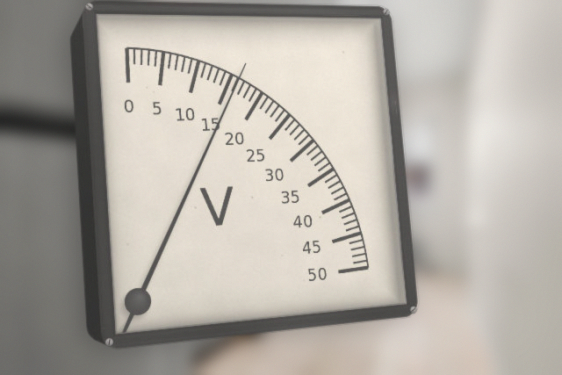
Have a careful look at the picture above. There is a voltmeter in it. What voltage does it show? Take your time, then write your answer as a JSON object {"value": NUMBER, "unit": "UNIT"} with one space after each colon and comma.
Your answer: {"value": 16, "unit": "V"}
